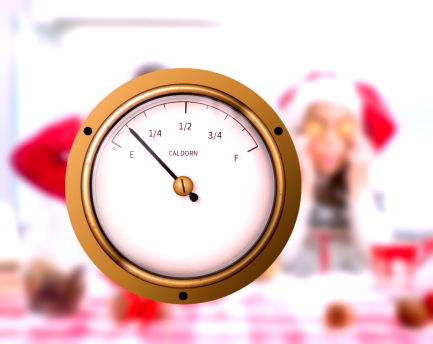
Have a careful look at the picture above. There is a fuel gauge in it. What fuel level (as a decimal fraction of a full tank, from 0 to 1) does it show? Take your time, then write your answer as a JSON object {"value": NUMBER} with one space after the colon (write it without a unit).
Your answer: {"value": 0.125}
